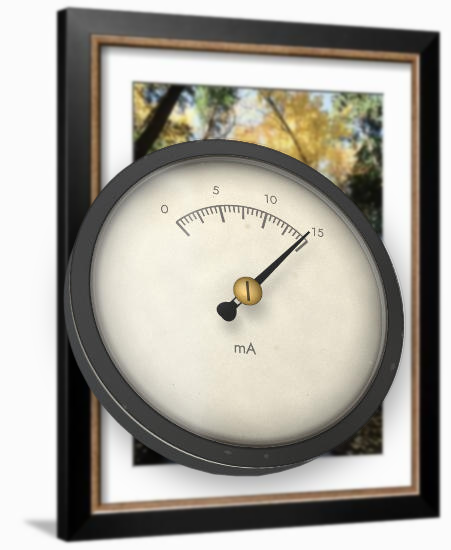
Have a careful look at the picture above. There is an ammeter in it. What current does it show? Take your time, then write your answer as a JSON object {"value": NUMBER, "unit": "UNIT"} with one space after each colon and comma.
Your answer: {"value": 14.5, "unit": "mA"}
